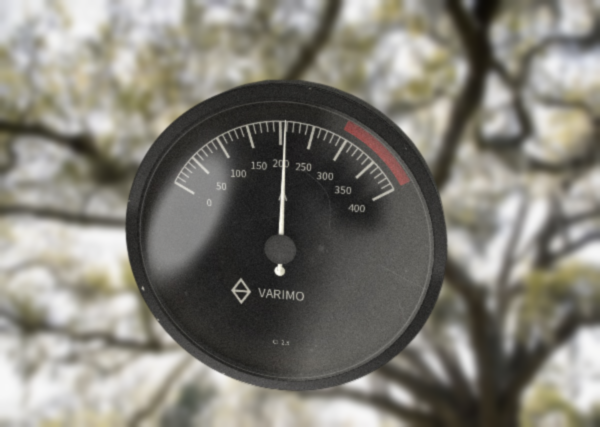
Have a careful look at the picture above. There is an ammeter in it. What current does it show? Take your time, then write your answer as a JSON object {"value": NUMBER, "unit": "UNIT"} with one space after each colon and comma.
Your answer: {"value": 210, "unit": "A"}
